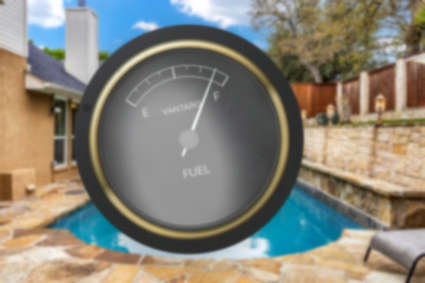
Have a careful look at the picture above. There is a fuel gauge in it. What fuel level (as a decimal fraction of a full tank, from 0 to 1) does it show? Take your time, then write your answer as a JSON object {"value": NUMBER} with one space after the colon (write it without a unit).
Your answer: {"value": 0.875}
